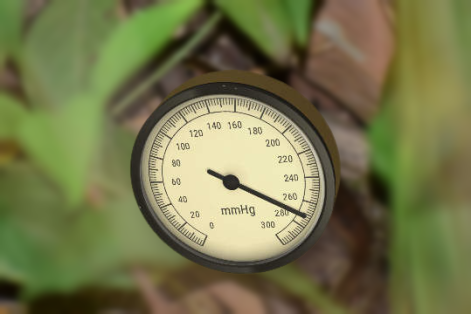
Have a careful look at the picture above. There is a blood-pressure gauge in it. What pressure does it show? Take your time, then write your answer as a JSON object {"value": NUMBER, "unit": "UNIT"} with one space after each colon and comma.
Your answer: {"value": 270, "unit": "mmHg"}
